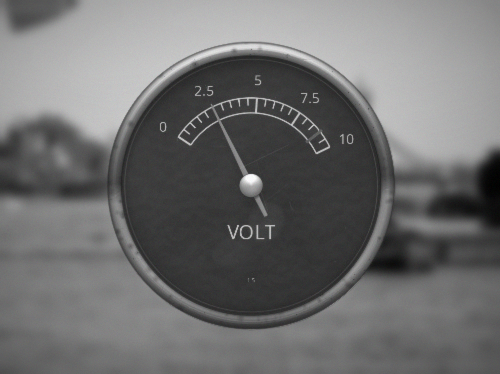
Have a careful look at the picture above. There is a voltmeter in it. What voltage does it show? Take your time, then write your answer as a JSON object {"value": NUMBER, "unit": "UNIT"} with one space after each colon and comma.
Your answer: {"value": 2.5, "unit": "V"}
